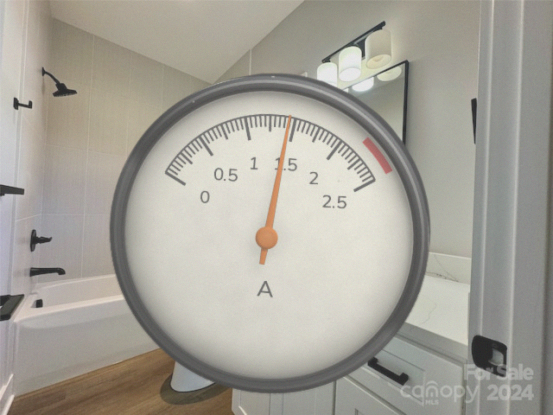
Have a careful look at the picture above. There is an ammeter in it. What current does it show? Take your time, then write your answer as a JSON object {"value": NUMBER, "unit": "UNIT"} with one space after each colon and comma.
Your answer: {"value": 1.45, "unit": "A"}
